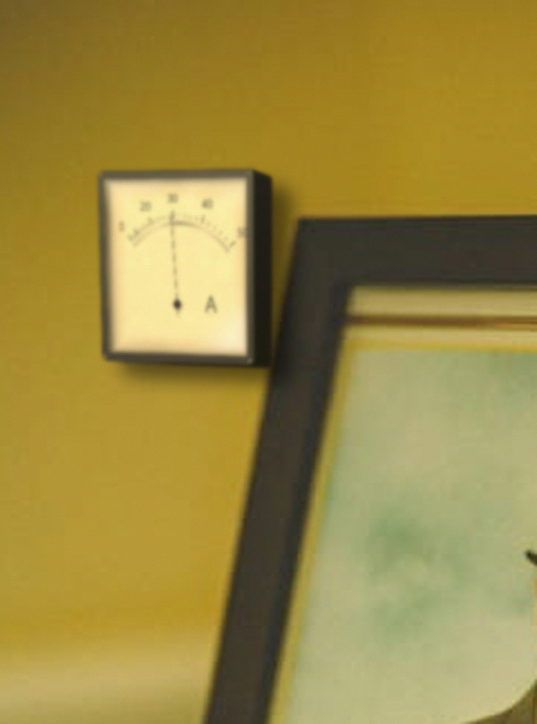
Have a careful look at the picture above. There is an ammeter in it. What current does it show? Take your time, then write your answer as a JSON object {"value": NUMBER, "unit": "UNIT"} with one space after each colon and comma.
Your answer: {"value": 30, "unit": "A"}
